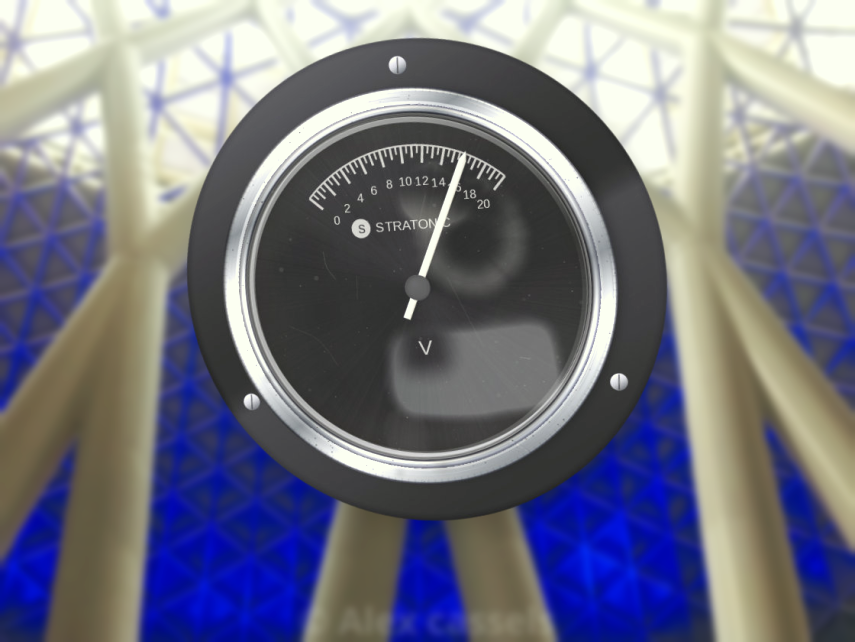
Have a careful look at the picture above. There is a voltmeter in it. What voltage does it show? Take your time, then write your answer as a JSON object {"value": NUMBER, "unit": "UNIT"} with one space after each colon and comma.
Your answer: {"value": 16, "unit": "V"}
